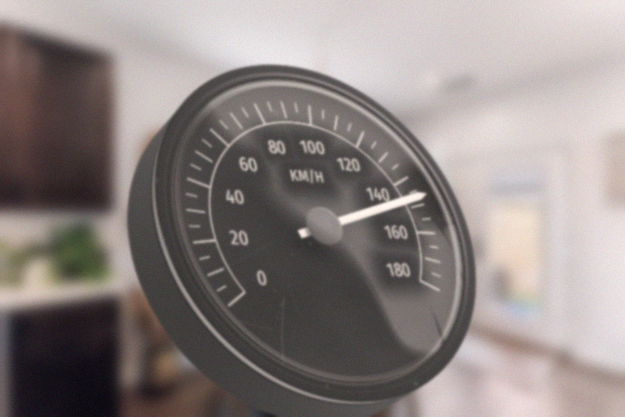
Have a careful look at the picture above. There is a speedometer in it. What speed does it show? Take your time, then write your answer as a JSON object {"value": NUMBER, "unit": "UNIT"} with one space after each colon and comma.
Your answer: {"value": 147.5, "unit": "km/h"}
